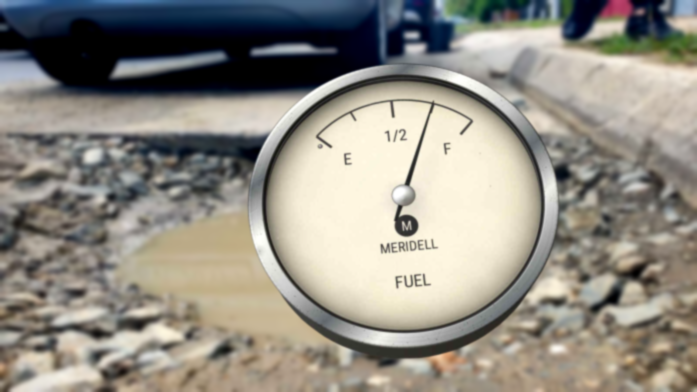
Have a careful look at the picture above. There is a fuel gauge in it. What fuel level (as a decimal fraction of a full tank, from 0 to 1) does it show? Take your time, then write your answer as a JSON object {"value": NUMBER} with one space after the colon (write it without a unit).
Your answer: {"value": 0.75}
